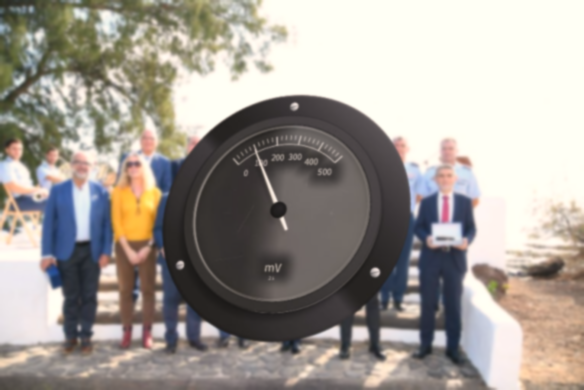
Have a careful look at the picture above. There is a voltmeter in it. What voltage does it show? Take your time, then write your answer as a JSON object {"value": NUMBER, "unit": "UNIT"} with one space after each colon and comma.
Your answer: {"value": 100, "unit": "mV"}
